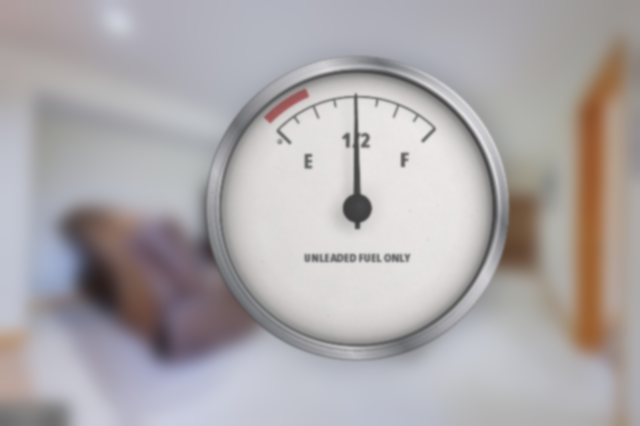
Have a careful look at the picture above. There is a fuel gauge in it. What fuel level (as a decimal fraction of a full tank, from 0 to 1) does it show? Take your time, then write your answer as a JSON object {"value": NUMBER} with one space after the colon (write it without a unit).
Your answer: {"value": 0.5}
